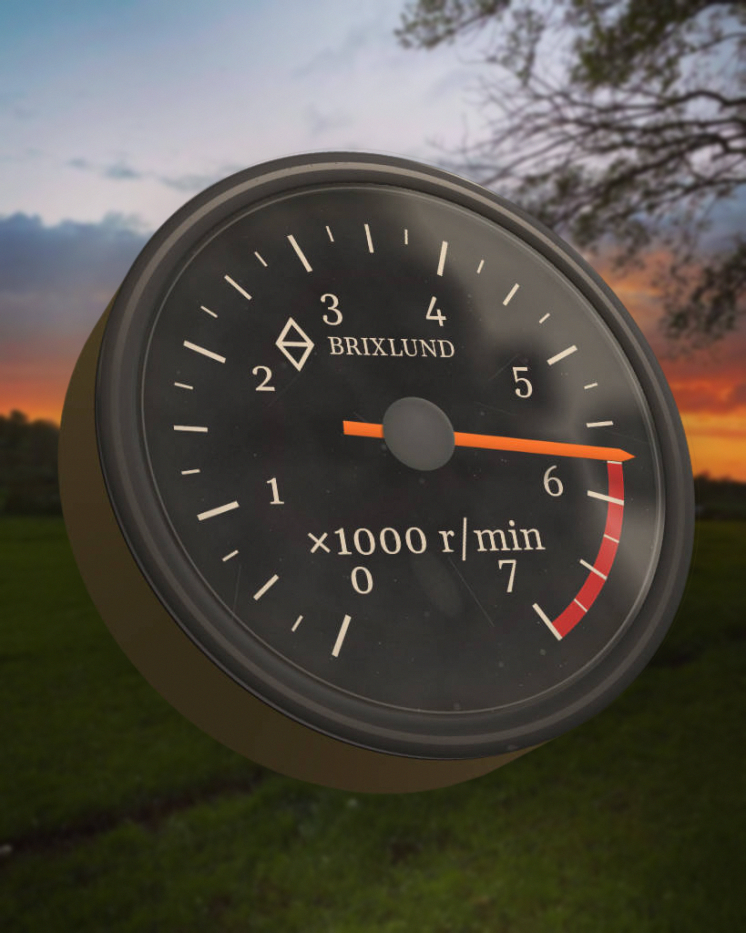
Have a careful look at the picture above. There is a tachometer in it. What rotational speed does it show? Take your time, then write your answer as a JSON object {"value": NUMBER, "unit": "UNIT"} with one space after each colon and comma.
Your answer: {"value": 5750, "unit": "rpm"}
